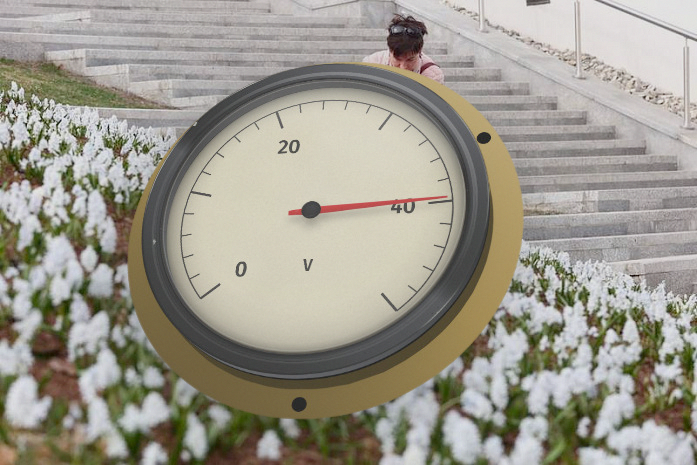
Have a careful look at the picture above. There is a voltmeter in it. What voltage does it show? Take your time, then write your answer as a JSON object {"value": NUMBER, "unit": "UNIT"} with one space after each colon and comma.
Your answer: {"value": 40, "unit": "V"}
